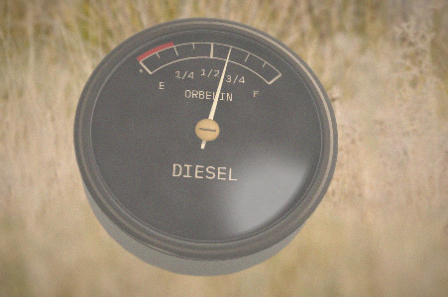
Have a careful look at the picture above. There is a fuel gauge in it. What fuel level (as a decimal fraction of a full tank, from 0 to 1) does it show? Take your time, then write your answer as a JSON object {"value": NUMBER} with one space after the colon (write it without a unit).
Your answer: {"value": 0.625}
